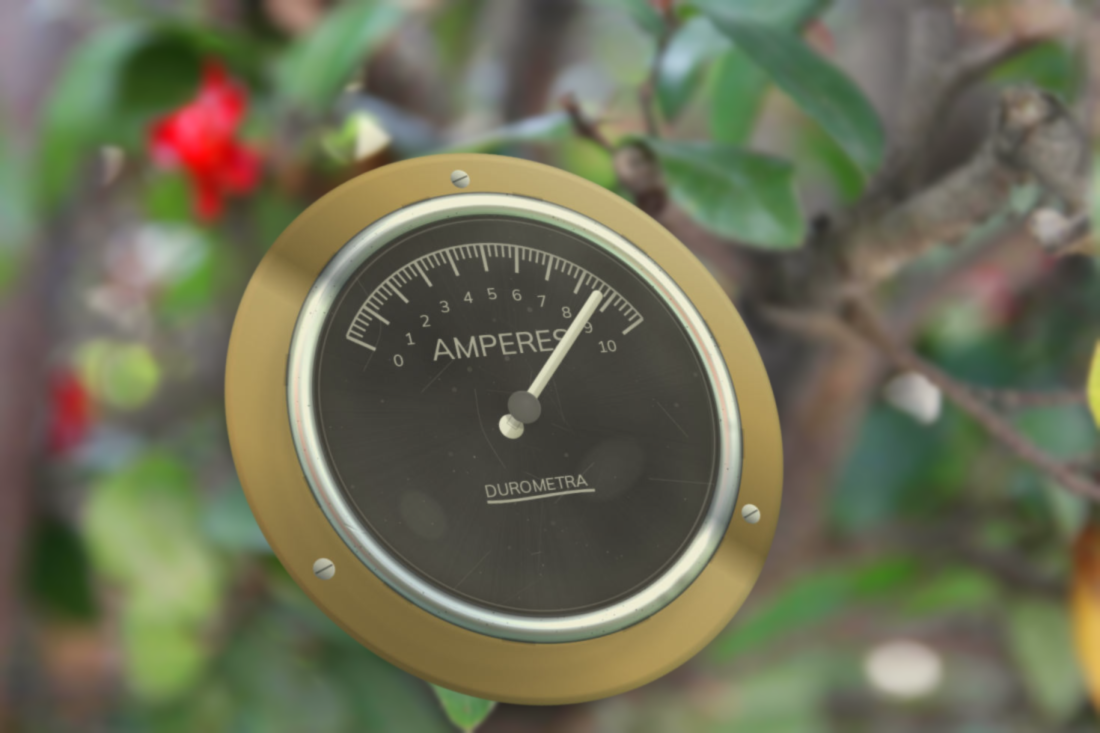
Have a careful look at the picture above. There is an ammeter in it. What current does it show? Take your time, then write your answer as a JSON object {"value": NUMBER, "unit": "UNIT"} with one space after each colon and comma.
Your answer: {"value": 8.6, "unit": "A"}
